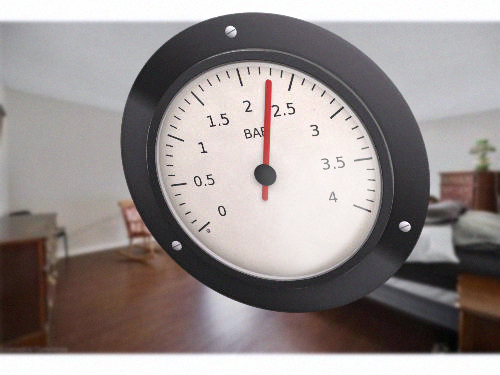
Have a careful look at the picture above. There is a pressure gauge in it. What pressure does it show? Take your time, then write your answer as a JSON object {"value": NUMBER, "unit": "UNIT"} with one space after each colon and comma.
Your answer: {"value": 2.3, "unit": "bar"}
